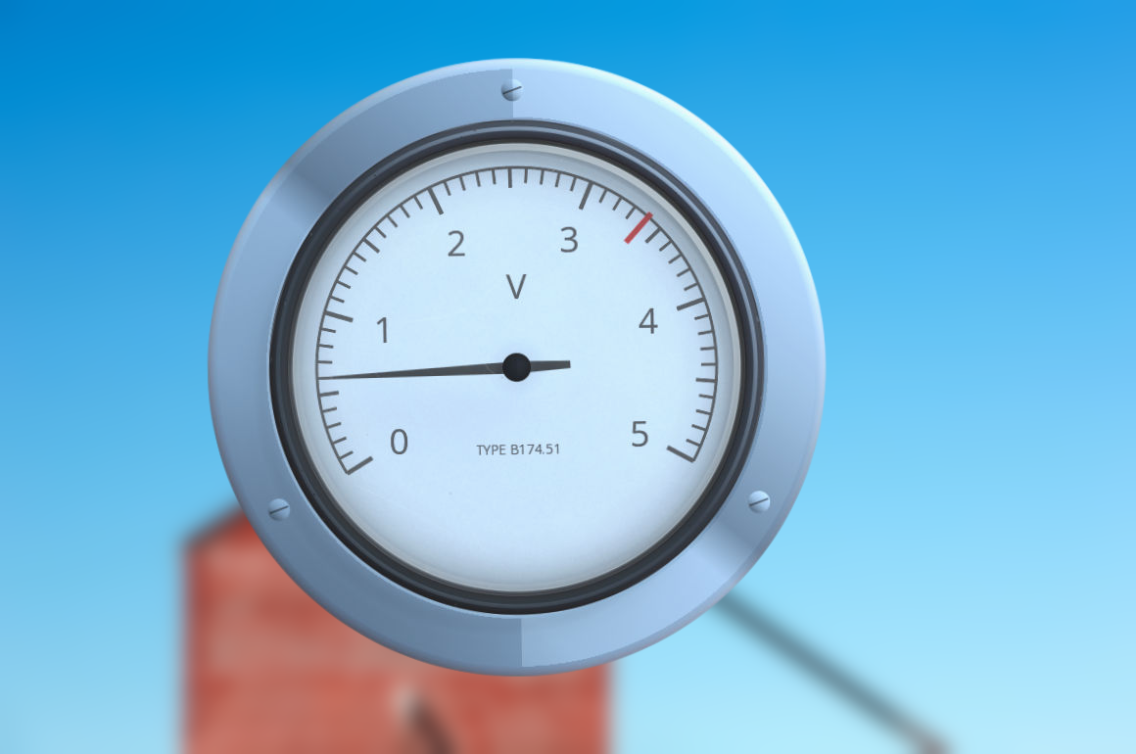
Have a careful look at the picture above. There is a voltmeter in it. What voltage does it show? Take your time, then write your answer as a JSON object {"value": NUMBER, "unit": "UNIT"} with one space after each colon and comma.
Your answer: {"value": 0.6, "unit": "V"}
